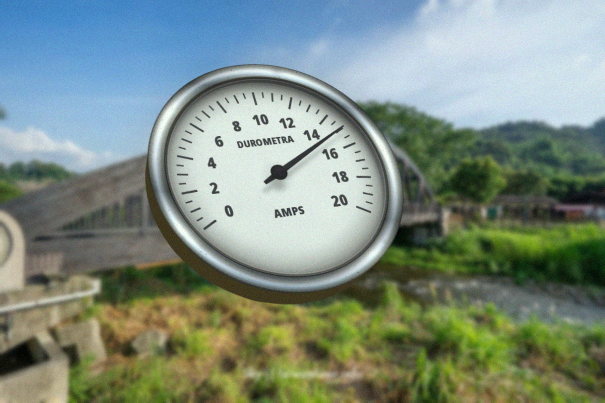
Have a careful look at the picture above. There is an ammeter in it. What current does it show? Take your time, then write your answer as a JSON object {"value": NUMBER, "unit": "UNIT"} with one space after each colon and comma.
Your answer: {"value": 15, "unit": "A"}
